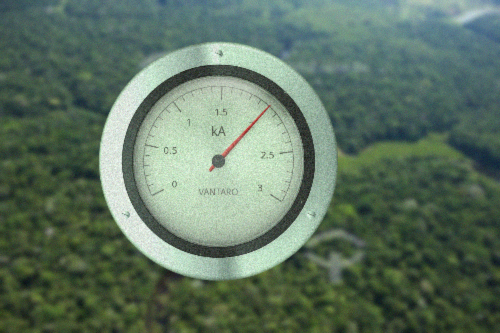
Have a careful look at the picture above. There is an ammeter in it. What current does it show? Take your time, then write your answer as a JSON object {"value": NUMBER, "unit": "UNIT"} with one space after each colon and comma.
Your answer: {"value": 2, "unit": "kA"}
